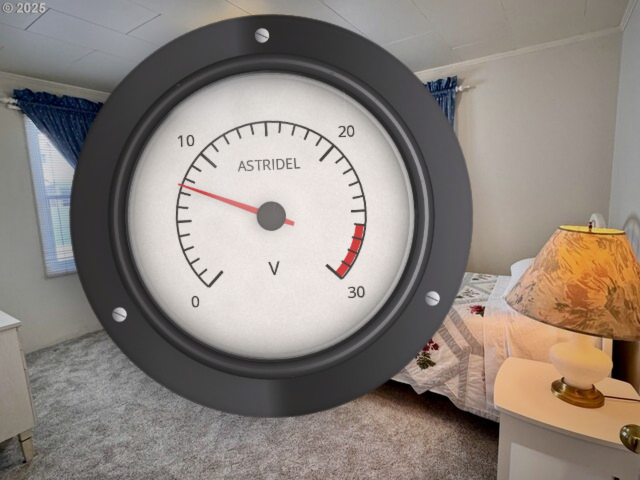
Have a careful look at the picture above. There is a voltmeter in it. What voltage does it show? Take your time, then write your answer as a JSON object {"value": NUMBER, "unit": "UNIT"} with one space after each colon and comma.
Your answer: {"value": 7.5, "unit": "V"}
